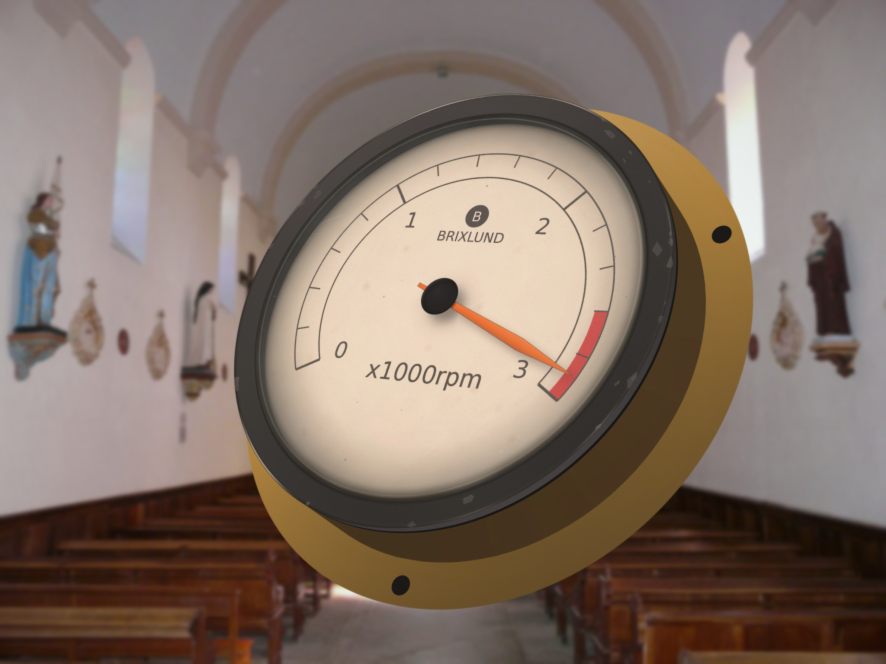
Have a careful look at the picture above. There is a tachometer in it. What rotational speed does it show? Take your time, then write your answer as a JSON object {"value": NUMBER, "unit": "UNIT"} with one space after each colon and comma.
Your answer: {"value": 2900, "unit": "rpm"}
